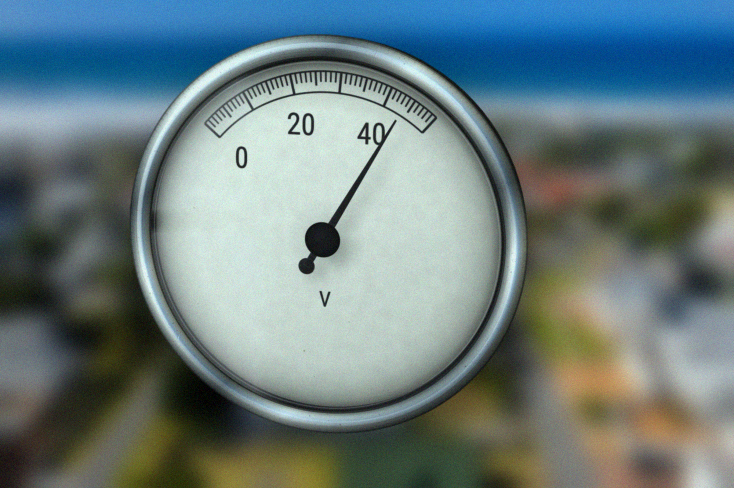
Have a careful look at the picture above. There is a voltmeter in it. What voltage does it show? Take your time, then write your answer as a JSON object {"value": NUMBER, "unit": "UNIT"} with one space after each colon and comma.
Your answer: {"value": 44, "unit": "V"}
